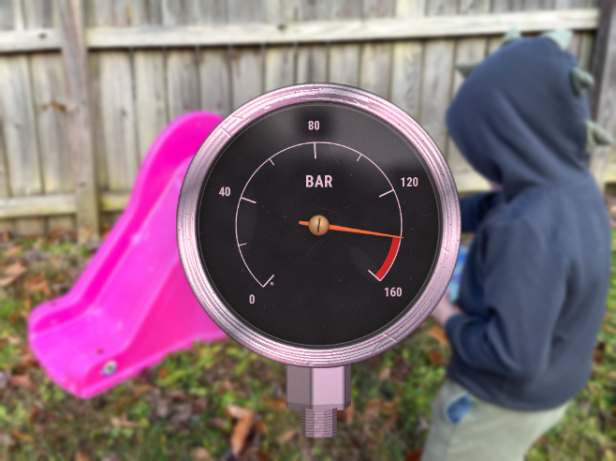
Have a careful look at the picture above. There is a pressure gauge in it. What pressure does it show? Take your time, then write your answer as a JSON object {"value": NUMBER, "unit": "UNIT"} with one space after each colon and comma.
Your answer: {"value": 140, "unit": "bar"}
